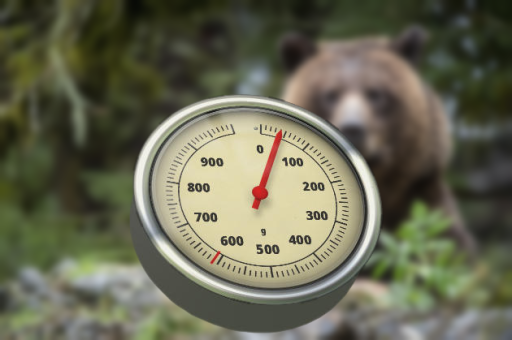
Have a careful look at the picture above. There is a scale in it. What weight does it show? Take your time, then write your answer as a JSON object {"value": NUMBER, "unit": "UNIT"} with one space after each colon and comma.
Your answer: {"value": 40, "unit": "g"}
